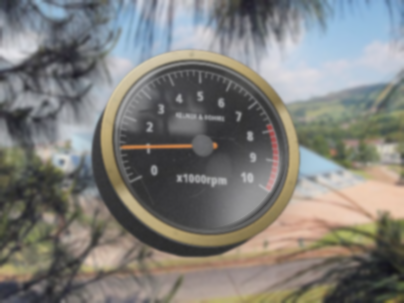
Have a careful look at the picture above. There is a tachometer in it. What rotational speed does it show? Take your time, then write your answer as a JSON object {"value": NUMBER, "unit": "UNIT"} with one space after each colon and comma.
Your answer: {"value": 1000, "unit": "rpm"}
